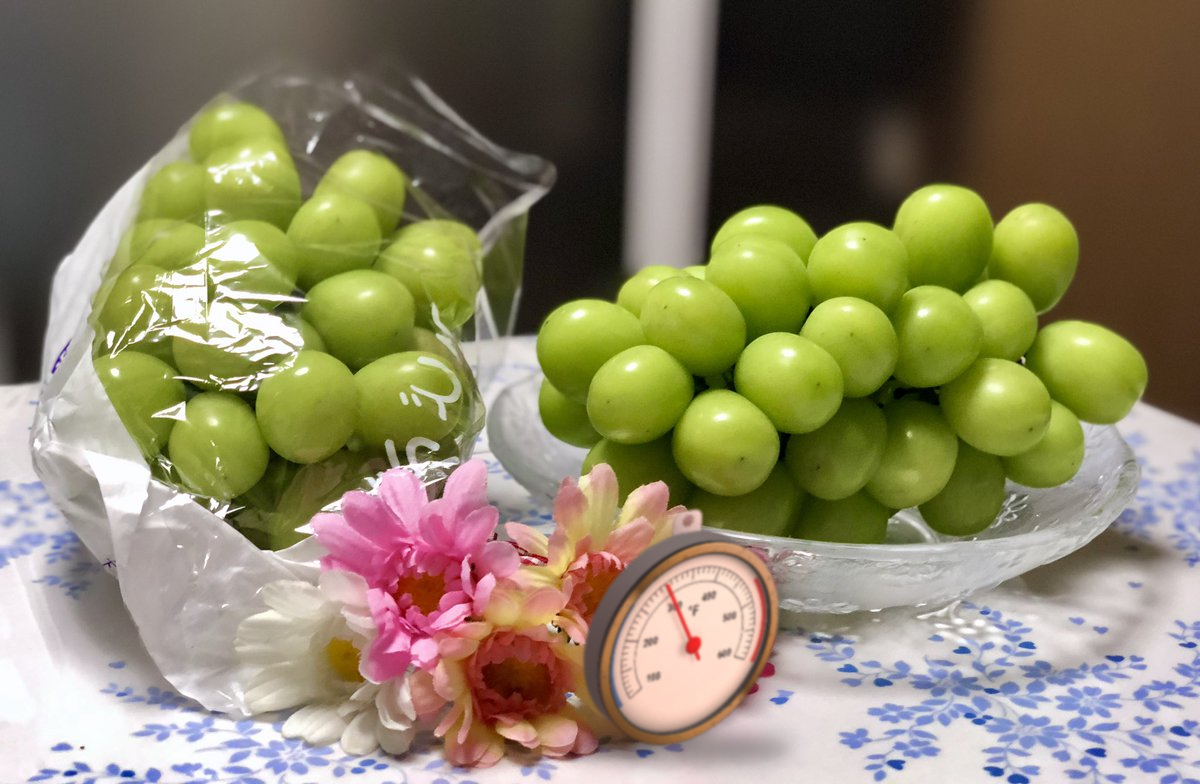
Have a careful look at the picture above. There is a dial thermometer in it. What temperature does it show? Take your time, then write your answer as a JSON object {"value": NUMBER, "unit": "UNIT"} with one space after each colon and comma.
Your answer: {"value": 300, "unit": "°F"}
